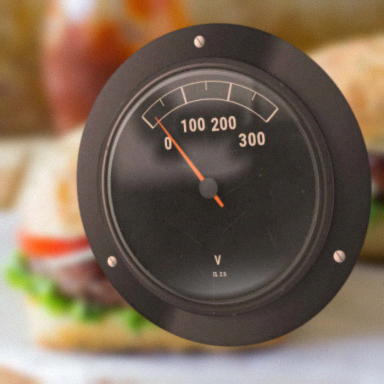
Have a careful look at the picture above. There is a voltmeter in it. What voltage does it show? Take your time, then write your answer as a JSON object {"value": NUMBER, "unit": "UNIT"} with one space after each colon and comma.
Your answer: {"value": 25, "unit": "V"}
